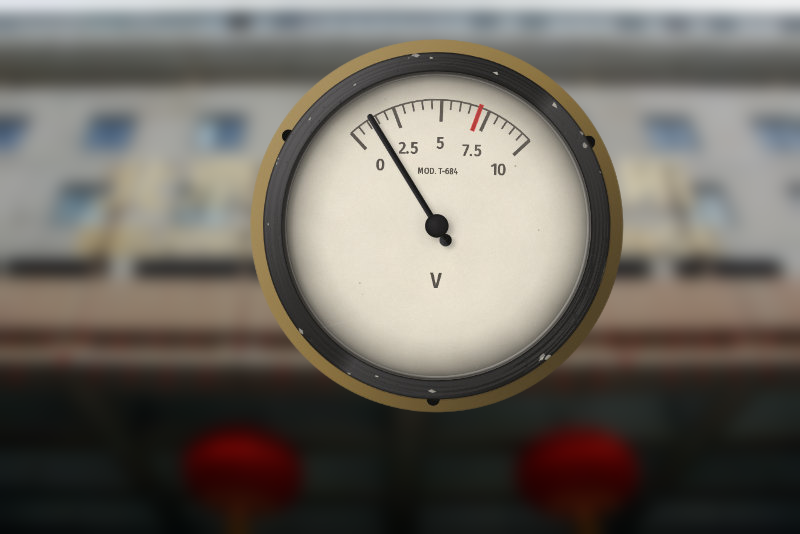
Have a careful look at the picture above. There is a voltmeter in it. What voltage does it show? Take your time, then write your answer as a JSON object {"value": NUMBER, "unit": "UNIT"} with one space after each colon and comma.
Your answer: {"value": 1.25, "unit": "V"}
